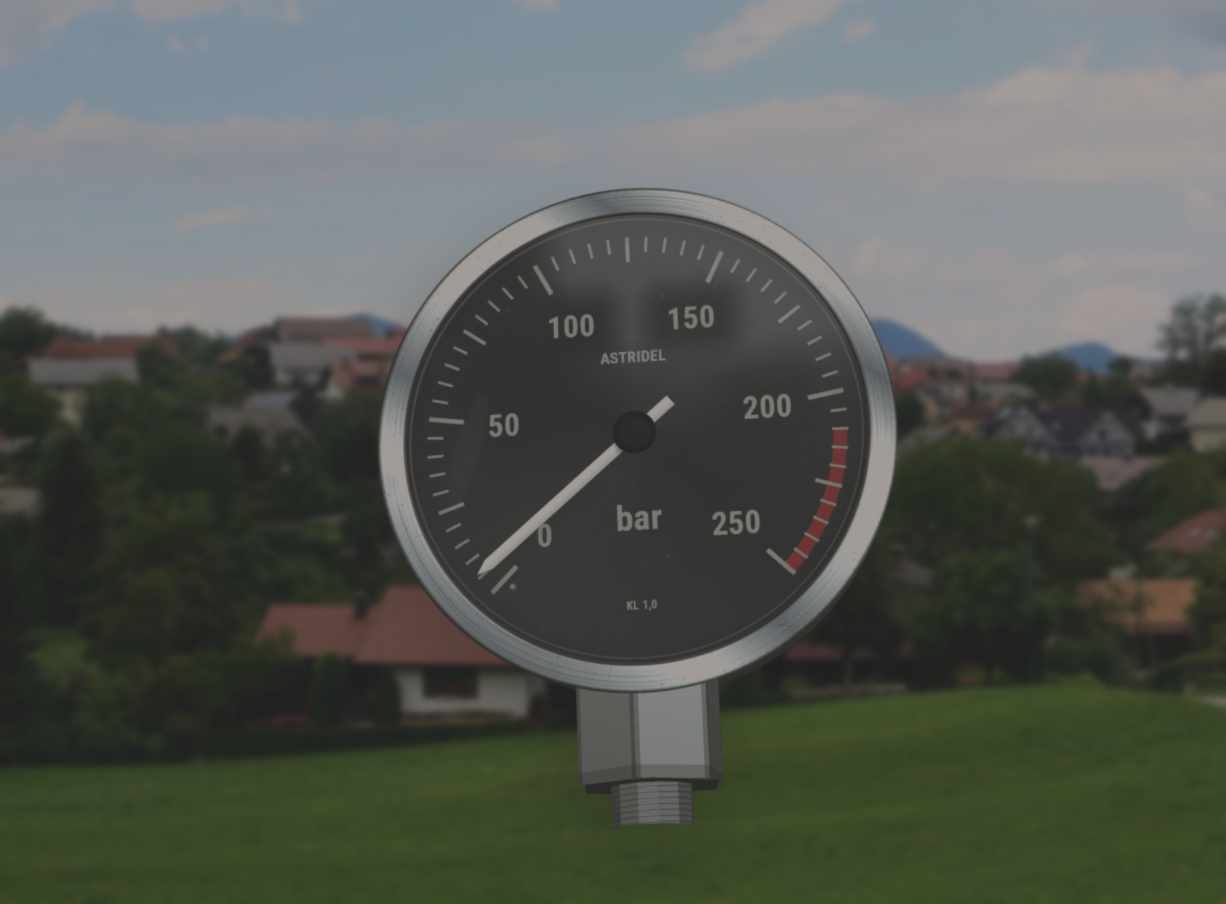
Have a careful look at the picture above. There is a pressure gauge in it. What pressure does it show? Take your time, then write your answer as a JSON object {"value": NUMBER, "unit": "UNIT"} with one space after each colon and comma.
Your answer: {"value": 5, "unit": "bar"}
